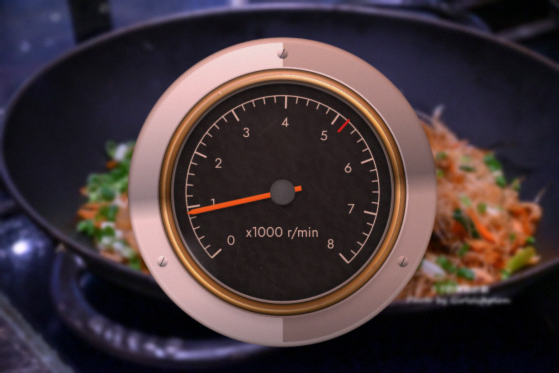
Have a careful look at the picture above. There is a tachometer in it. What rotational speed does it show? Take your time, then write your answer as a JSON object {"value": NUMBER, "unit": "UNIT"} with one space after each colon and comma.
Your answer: {"value": 900, "unit": "rpm"}
